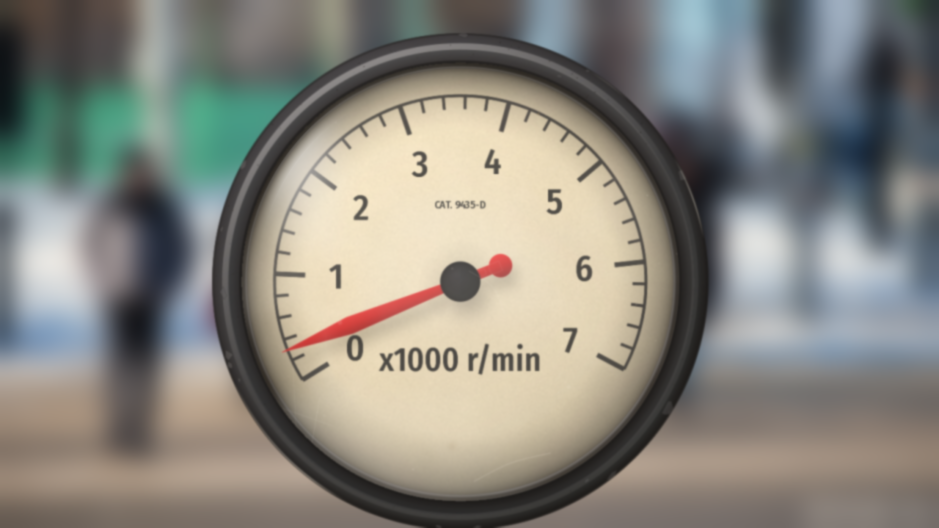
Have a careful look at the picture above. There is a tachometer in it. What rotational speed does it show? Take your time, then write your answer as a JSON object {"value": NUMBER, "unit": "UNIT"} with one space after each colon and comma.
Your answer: {"value": 300, "unit": "rpm"}
